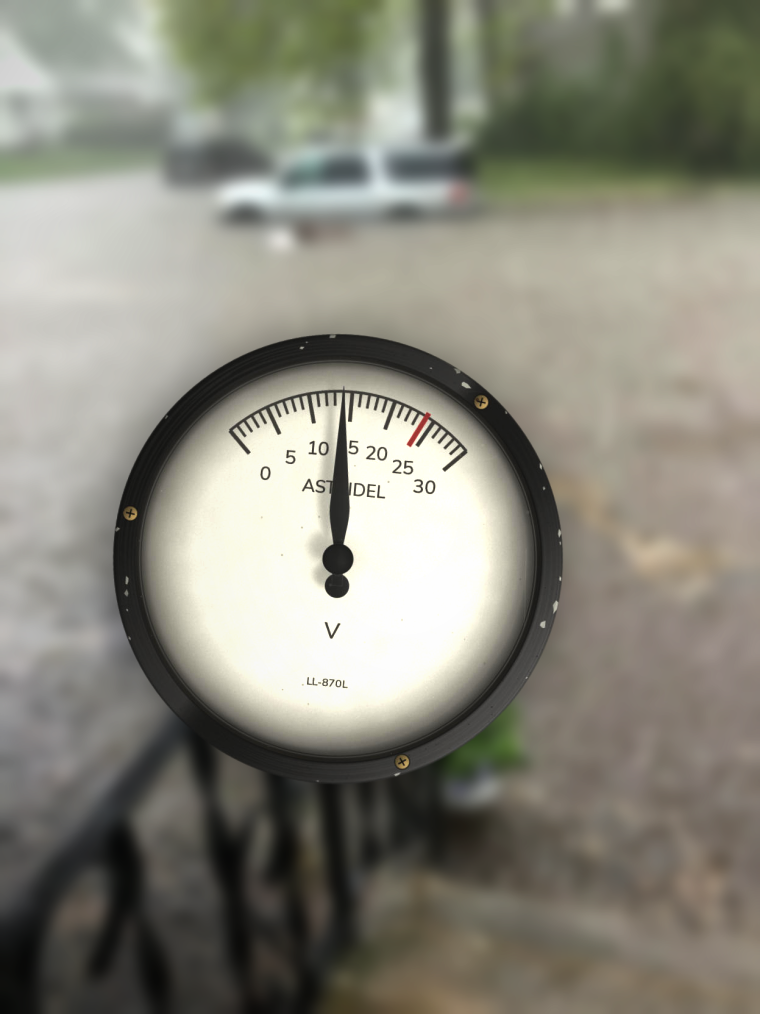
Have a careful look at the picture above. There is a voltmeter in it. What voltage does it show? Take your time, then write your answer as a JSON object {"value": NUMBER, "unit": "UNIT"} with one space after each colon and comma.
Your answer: {"value": 14, "unit": "V"}
